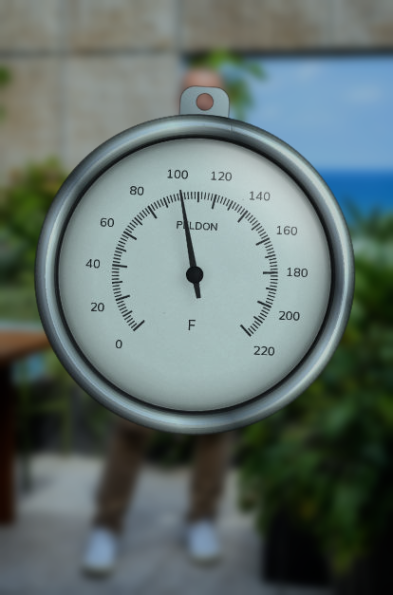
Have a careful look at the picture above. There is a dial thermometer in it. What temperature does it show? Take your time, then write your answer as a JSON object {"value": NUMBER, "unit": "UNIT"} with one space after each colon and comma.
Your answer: {"value": 100, "unit": "°F"}
